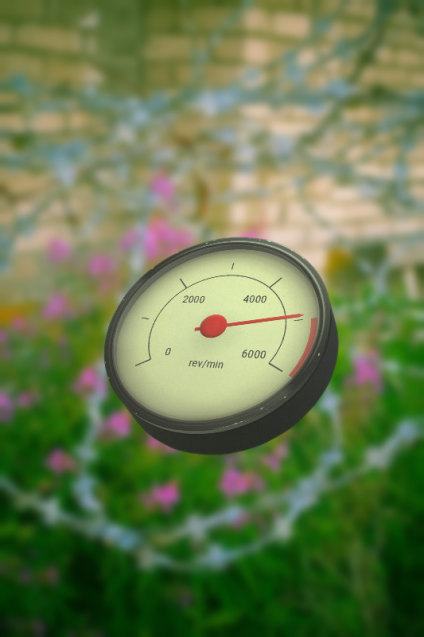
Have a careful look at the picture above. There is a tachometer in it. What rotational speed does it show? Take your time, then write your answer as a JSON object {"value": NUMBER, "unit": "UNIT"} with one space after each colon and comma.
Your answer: {"value": 5000, "unit": "rpm"}
